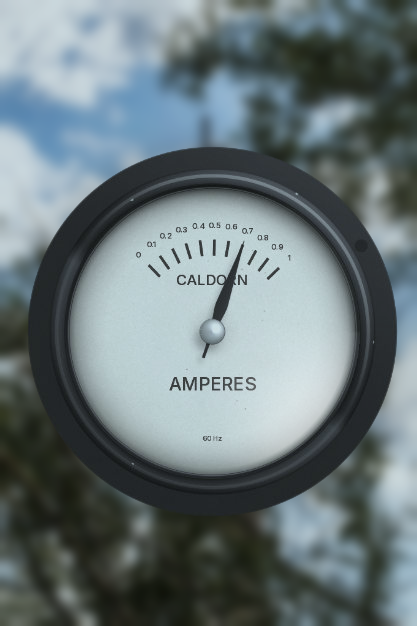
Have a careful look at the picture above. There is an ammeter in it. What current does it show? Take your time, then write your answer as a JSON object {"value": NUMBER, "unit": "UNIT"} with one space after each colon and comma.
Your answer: {"value": 0.7, "unit": "A"}
